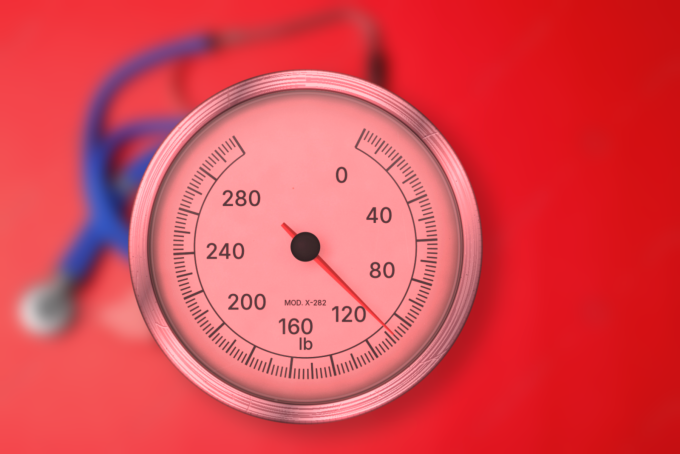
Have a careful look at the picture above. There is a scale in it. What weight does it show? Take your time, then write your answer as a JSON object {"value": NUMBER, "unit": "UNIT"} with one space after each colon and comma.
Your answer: {"value": 108, "unit": "lb"}
